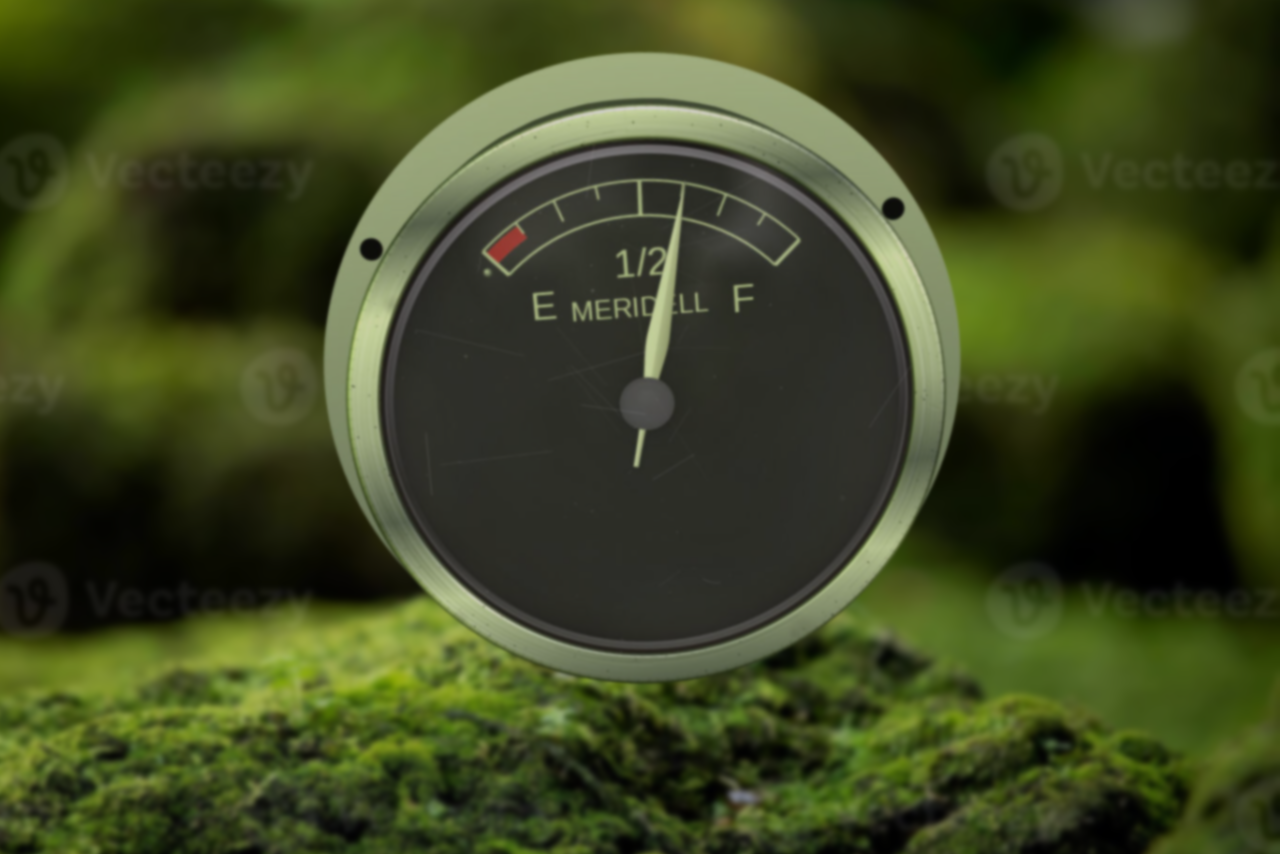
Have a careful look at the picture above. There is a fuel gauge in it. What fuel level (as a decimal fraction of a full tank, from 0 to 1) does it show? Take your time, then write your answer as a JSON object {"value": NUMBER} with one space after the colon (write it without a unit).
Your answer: {"value": 0.625}
